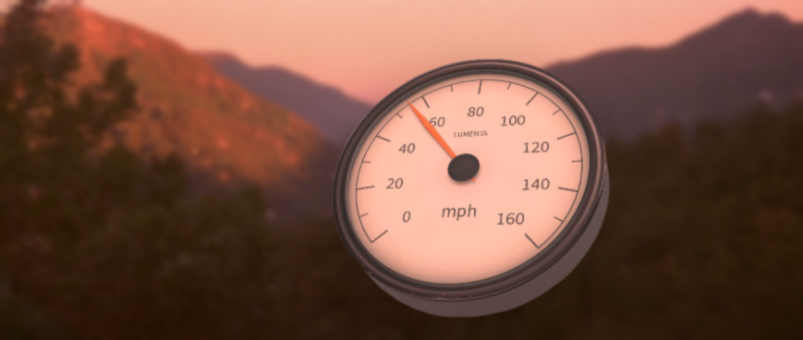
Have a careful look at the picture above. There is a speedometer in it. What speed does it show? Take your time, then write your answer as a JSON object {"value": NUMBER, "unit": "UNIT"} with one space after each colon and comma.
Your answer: {"value": 55, "unit": "mph"}
